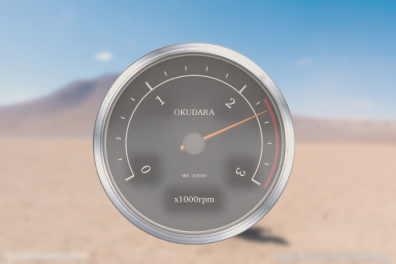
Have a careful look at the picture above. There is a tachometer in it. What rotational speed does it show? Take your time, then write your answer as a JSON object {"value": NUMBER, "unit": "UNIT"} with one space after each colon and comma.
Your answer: {"value": 2300, "unit": "rpm"}
